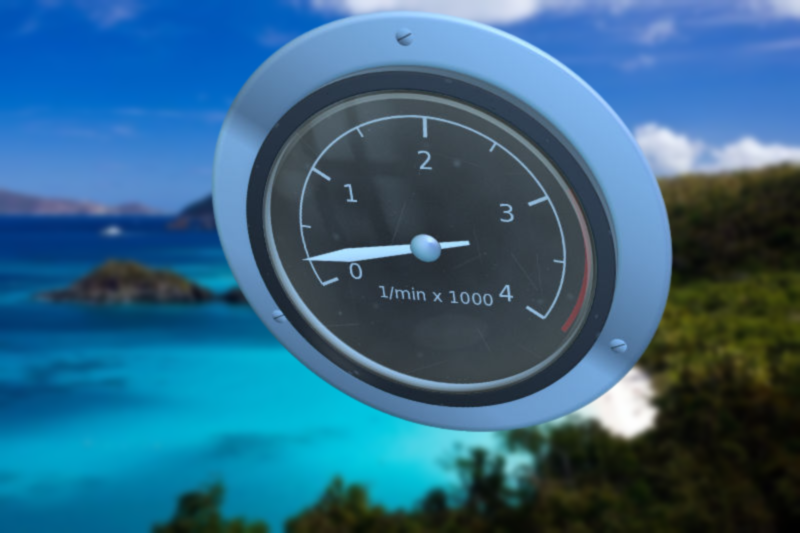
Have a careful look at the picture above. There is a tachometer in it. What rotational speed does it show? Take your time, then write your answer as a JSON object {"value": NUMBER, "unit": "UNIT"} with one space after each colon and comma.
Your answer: {"value": 250, "unit": "rpm"}
